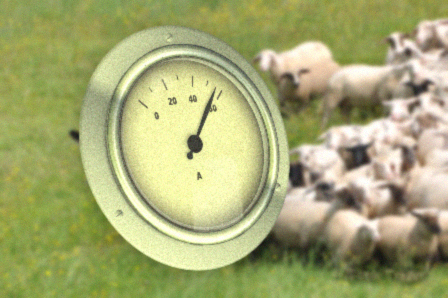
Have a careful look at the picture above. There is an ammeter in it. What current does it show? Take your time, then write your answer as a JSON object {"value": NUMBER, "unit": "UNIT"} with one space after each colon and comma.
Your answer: {"value": 55, "unit": "A"}
